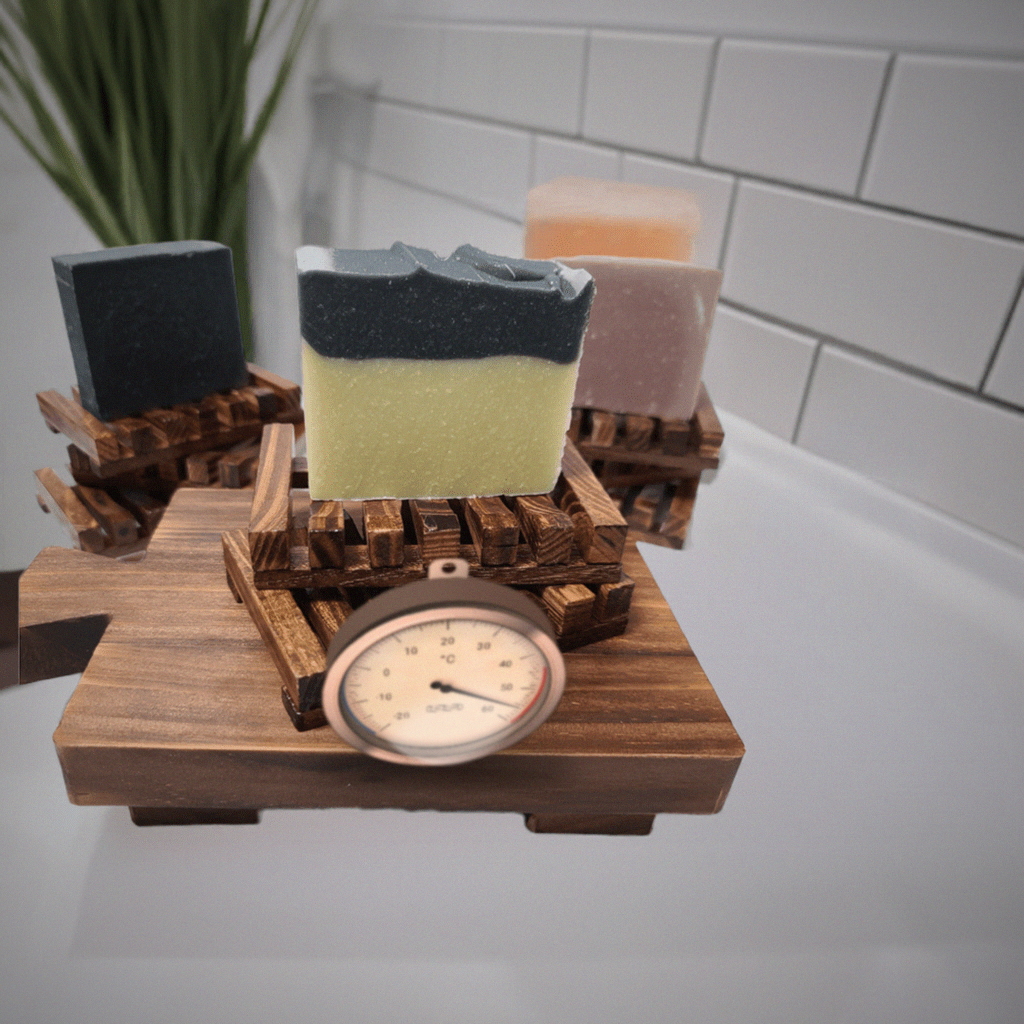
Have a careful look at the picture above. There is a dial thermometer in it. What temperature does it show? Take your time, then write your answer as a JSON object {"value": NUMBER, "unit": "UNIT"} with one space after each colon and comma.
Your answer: {"value": 55, "unit": "°C"}
